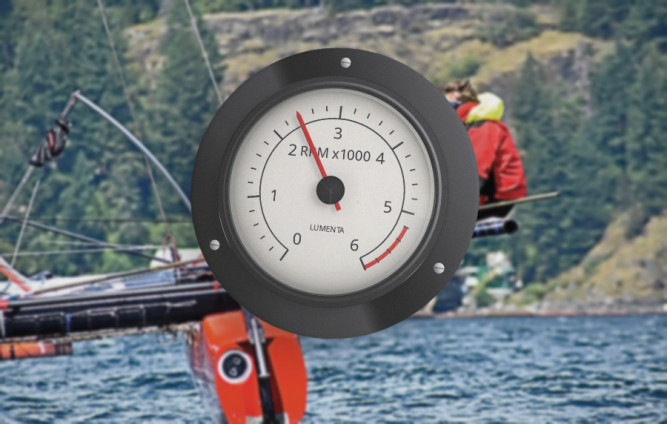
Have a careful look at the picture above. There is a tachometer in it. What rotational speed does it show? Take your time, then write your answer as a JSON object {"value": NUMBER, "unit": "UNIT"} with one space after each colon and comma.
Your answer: {"value": 2400, "unit": "rpm"}
